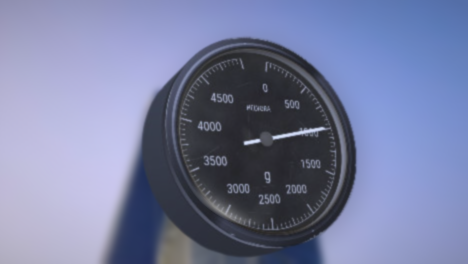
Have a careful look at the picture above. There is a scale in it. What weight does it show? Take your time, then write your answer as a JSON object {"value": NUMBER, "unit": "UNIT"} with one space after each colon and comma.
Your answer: {"value": 1000, "unit": "g"}
